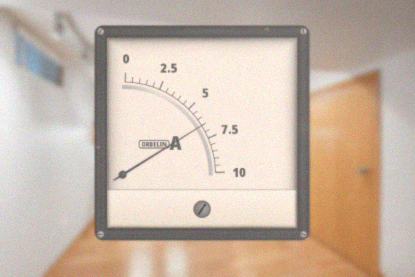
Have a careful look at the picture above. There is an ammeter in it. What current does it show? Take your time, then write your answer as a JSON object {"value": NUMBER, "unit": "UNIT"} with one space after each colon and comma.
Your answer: {"value": 6.5, "unit": "A"}
